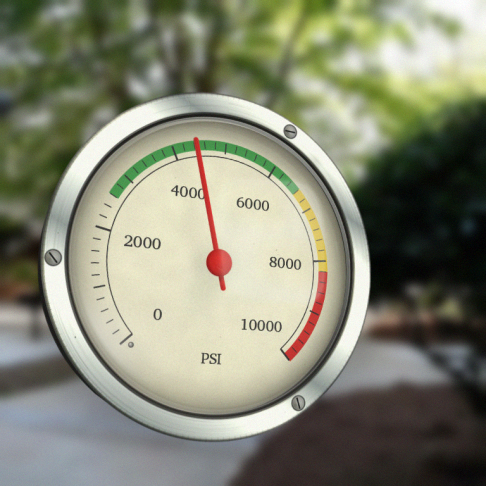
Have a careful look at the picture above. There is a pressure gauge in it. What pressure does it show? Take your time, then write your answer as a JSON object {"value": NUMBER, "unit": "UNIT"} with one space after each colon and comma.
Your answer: {"value": 4400, "unit": "psi"}
